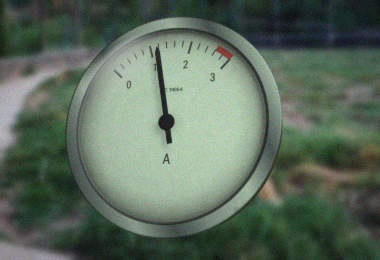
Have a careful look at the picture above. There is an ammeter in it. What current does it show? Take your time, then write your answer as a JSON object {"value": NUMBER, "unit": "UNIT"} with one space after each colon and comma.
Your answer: {"value": 1.2, "unit": "A"}
